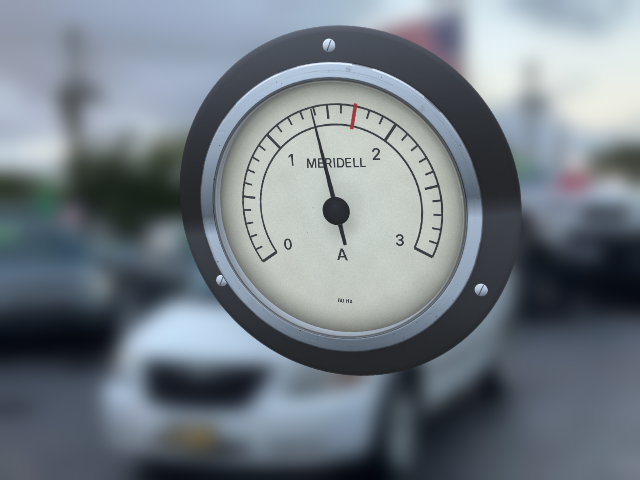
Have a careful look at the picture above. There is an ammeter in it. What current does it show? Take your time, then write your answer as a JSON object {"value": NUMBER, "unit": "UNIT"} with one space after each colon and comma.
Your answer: {"value": 1.4, "unit": "A"}
